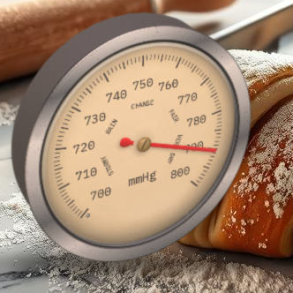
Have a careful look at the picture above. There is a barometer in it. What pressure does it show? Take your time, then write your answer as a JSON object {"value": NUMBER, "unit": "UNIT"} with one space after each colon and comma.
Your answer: {"value": 790, "unit": "mmHg"}
